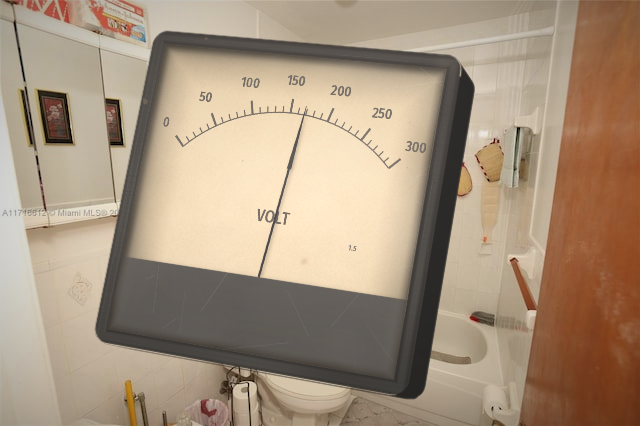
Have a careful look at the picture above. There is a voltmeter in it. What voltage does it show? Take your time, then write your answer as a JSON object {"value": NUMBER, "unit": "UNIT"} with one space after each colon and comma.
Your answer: {"value": 170, "unit": "V"}
